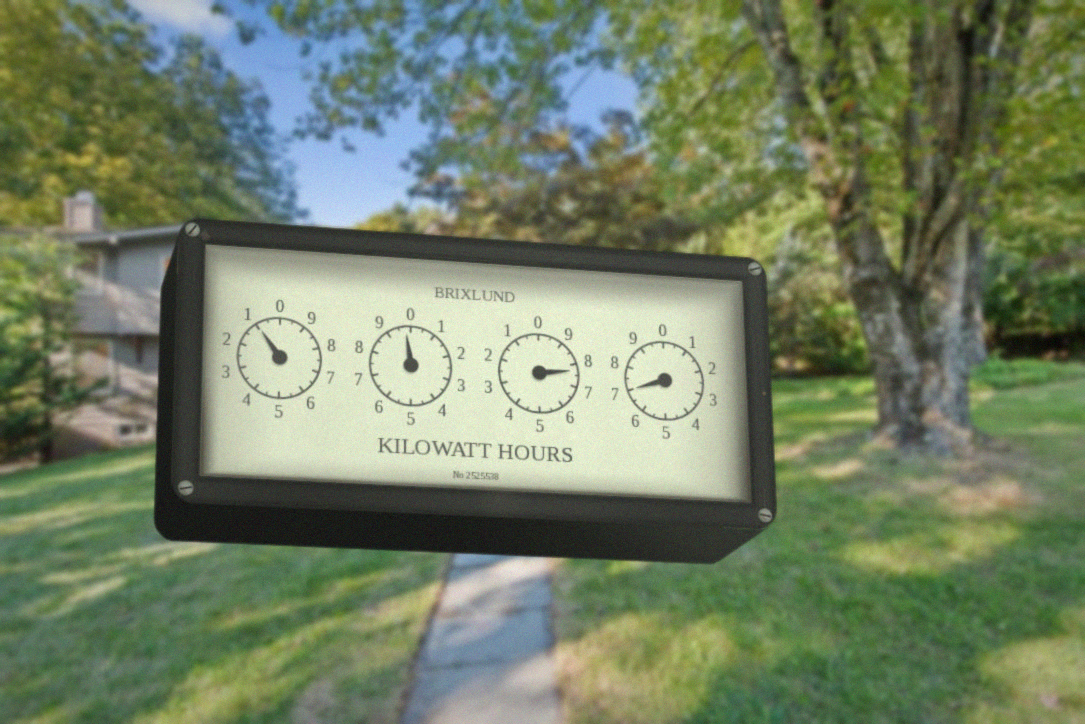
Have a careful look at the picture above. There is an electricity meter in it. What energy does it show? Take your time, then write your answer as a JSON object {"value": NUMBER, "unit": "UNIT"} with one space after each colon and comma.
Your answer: {"value": 977, "unit": "kWh"}
